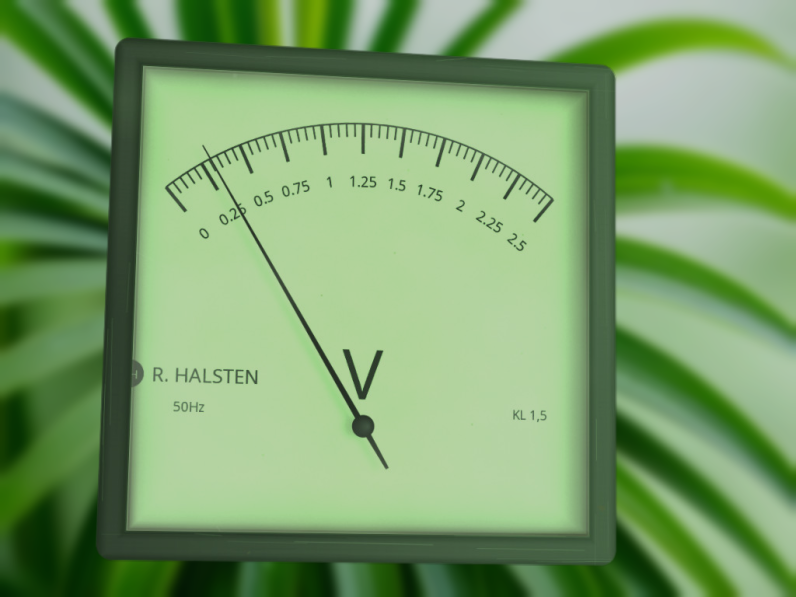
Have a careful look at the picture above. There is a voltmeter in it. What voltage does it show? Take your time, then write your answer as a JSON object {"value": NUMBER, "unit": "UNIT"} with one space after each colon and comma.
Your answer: {"value": 0.3, "unit": "V"}
